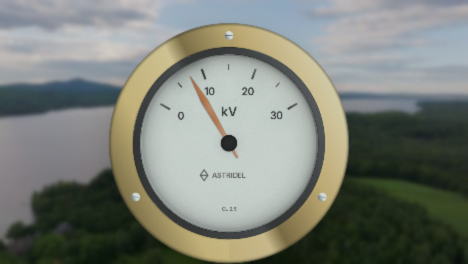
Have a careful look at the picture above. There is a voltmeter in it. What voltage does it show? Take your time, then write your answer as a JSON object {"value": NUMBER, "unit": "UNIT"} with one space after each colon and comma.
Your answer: {"value": 7.5, "unit": "kV"}
